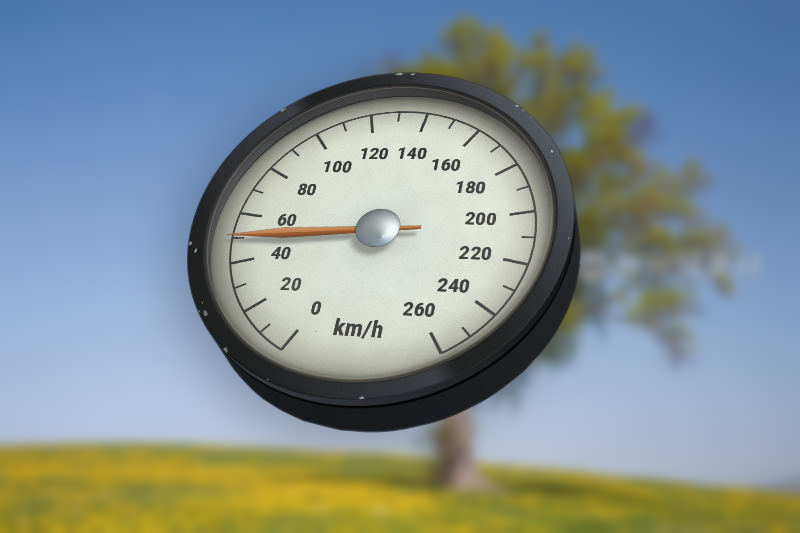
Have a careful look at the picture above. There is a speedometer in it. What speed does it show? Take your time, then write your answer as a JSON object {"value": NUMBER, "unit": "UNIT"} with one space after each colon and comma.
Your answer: {"value": 50, "unit": "km/h"}
